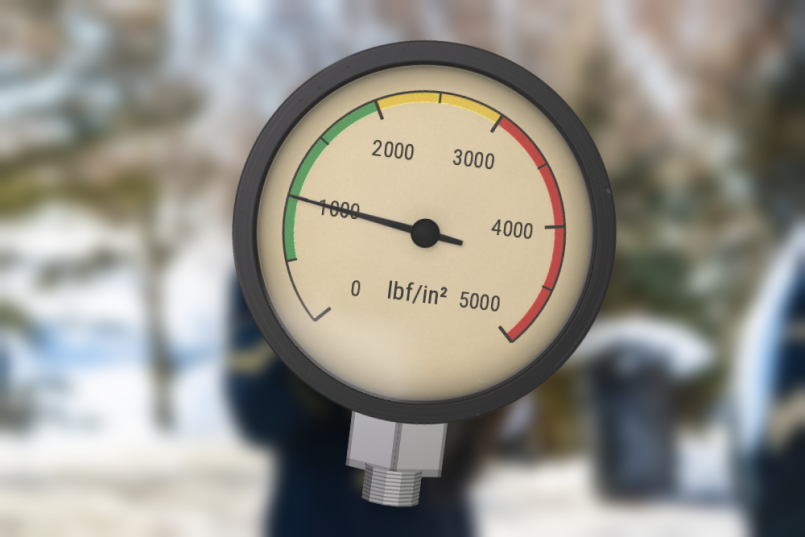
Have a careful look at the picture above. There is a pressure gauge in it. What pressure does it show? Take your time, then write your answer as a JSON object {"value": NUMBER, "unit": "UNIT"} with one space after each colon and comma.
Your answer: {"value": 1000, "unit": "psi"}
